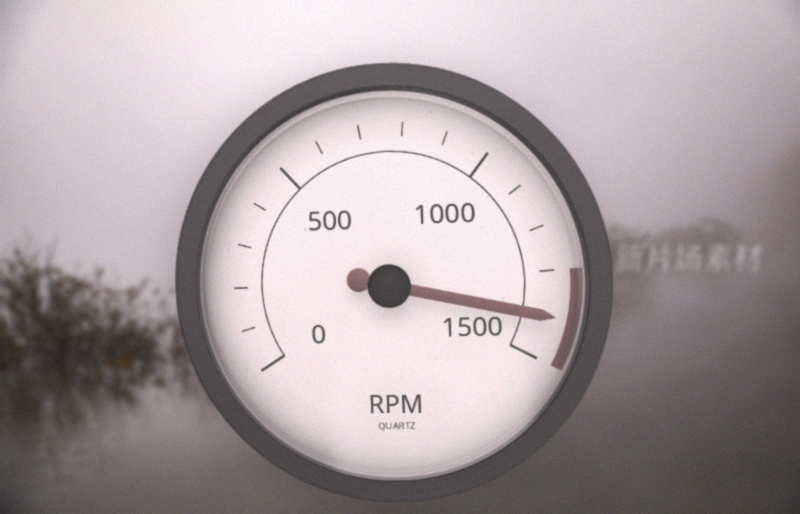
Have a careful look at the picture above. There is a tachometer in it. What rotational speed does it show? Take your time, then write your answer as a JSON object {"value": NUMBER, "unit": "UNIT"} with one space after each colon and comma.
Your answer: {"value": 1400, "unit": "rpm"}
